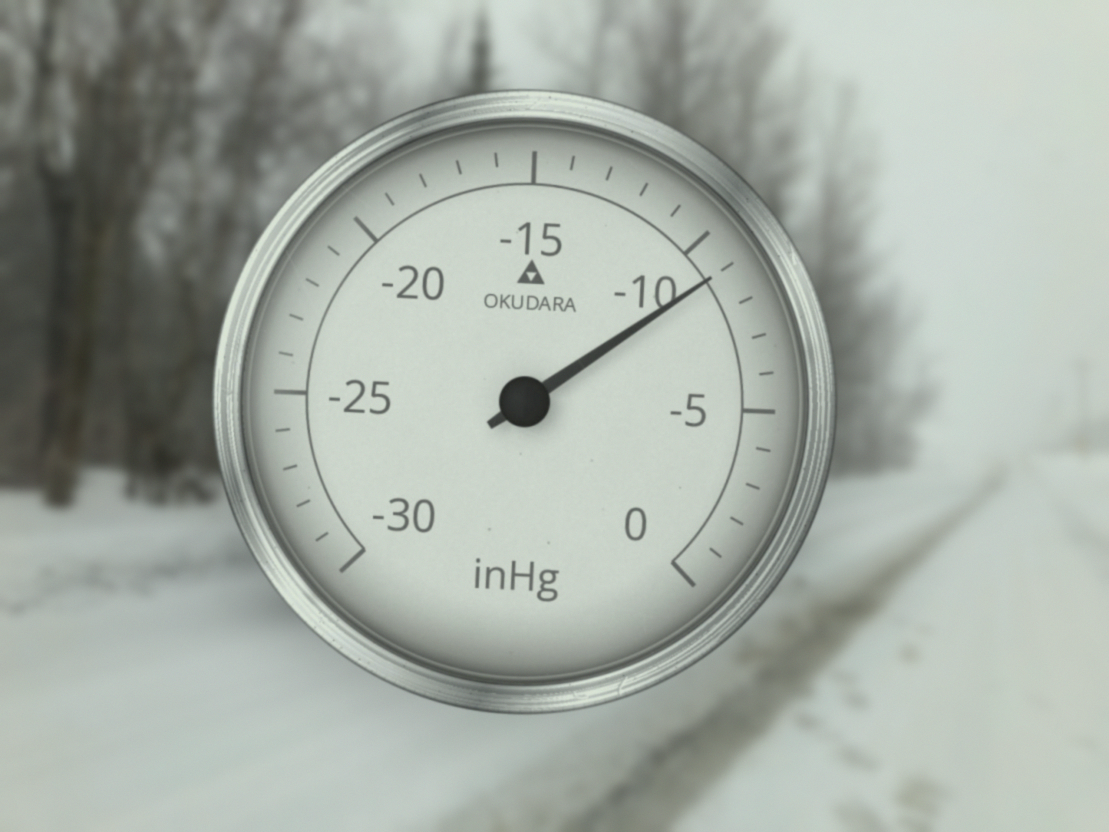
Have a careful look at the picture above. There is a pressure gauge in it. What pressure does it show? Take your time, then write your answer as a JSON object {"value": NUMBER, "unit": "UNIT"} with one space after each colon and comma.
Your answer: {"value": -9, "unit": "inHg"}
